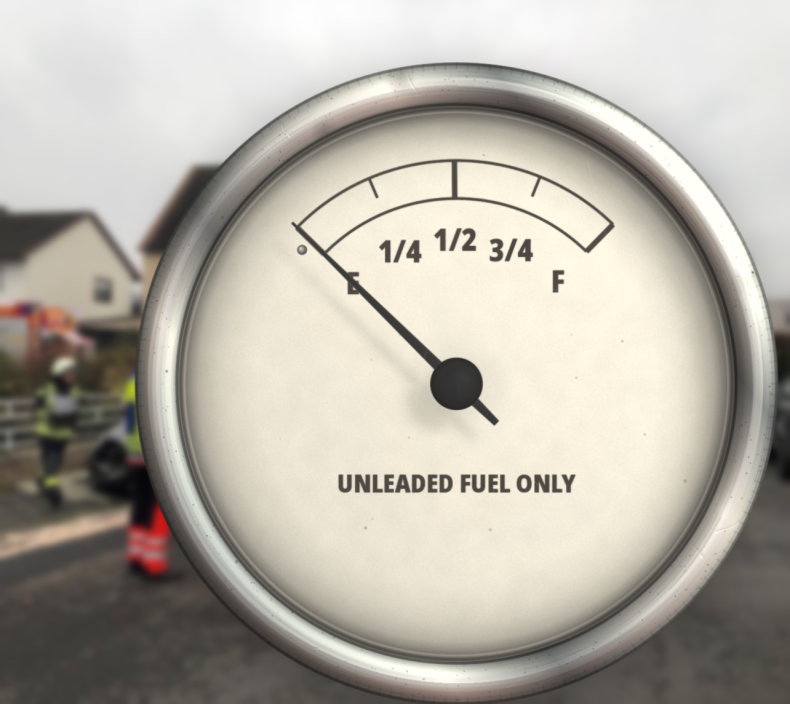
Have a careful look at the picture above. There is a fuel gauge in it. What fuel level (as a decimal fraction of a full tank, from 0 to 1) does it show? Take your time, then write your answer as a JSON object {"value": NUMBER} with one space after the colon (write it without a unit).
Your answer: {"value": 0}
